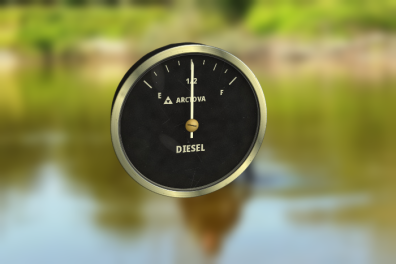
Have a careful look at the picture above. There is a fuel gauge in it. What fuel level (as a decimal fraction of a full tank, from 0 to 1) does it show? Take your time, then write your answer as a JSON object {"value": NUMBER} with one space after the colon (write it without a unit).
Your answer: {"value": 0.5}
